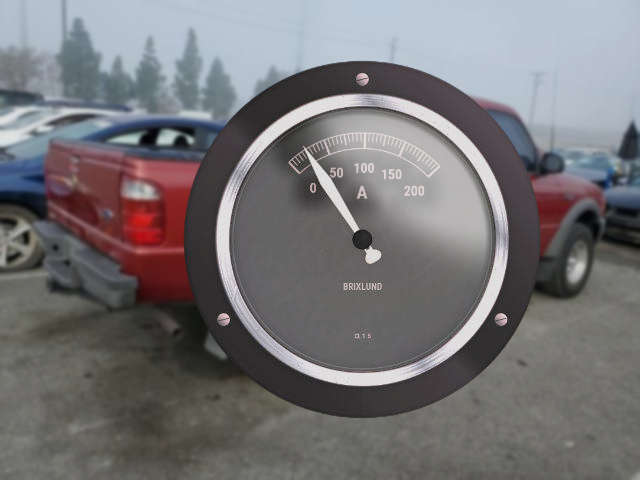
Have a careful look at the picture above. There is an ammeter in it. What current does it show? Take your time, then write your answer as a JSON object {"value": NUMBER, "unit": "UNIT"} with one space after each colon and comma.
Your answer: {"value": 25, "unit": "A"}
